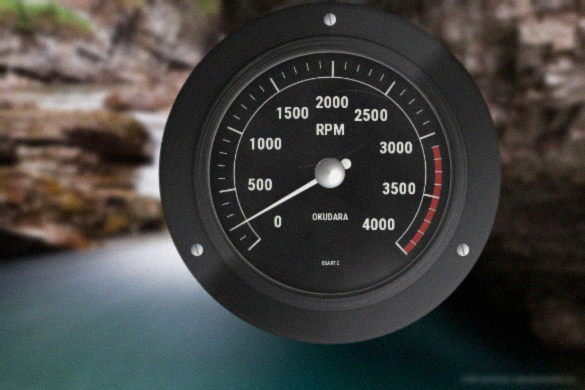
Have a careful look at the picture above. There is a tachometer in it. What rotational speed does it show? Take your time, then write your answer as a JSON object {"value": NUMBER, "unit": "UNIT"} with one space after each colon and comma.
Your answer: {"value": 200, "unit": "rpm"}
